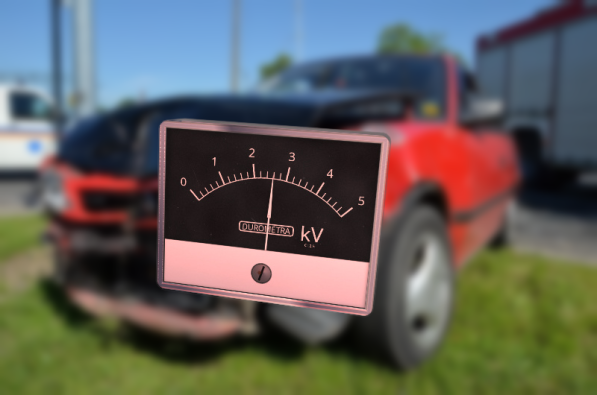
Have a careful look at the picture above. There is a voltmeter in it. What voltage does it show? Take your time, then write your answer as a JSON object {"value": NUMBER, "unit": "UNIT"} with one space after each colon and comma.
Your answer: {"value": 2.6, "unit": "kV"}
